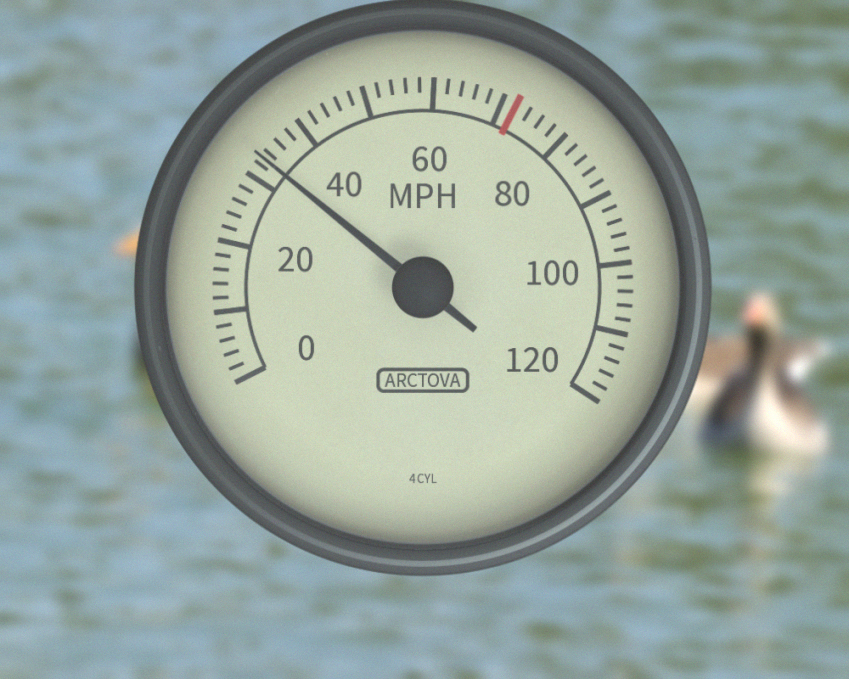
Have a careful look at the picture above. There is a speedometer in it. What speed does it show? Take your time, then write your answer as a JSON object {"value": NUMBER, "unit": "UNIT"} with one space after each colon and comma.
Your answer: {"value": 33, "unit": "mph"}
